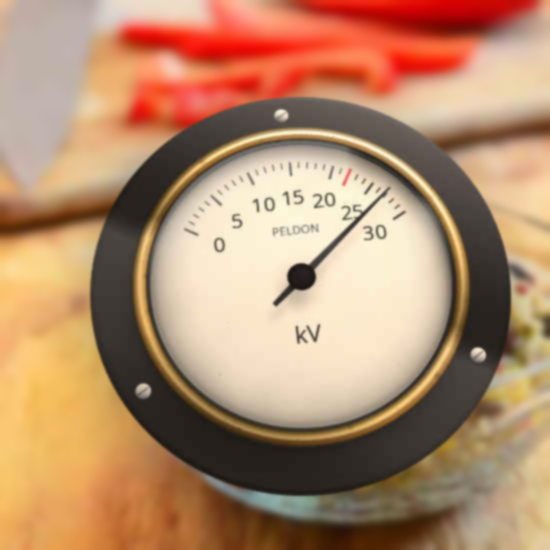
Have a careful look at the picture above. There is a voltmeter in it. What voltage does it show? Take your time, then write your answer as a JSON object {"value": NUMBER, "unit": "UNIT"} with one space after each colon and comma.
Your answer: {"value": 27, "unit": "kV"}
